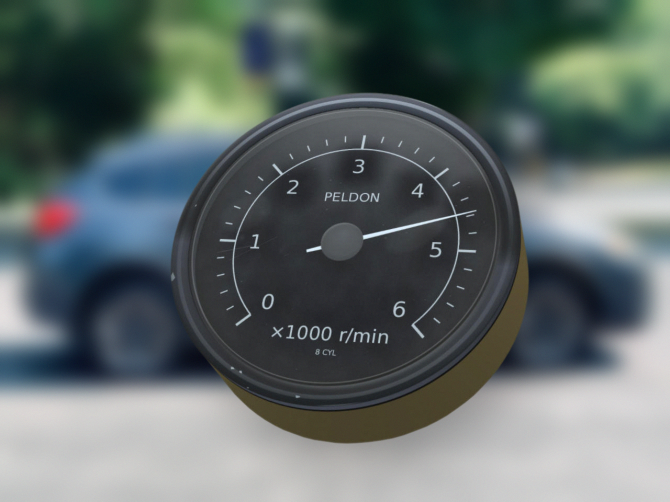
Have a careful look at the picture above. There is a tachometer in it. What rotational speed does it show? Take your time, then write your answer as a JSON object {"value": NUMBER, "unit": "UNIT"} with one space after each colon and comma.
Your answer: {"value": 4600, "unit": "rpm"}
